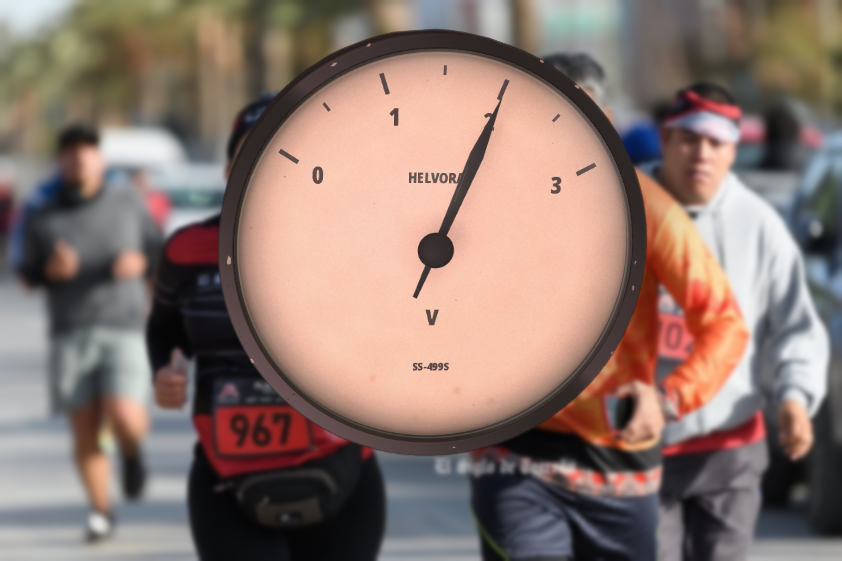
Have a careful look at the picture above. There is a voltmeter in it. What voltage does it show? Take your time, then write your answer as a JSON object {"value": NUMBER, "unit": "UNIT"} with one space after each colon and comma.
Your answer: {"value": 2, "unit": "V"}
